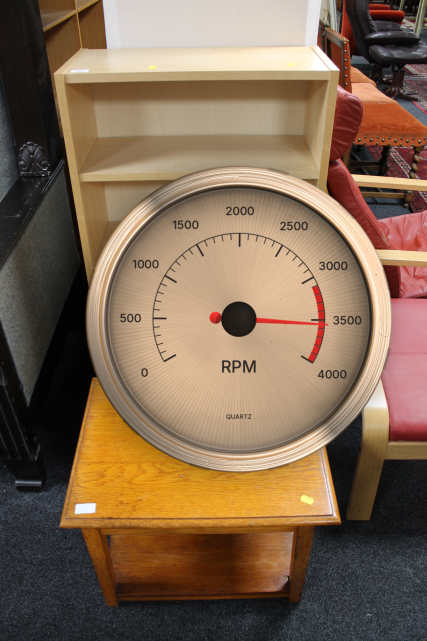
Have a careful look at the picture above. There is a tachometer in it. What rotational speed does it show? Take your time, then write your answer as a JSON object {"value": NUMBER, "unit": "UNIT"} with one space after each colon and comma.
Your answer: {"value": 3550, "unit": "rpm"}
